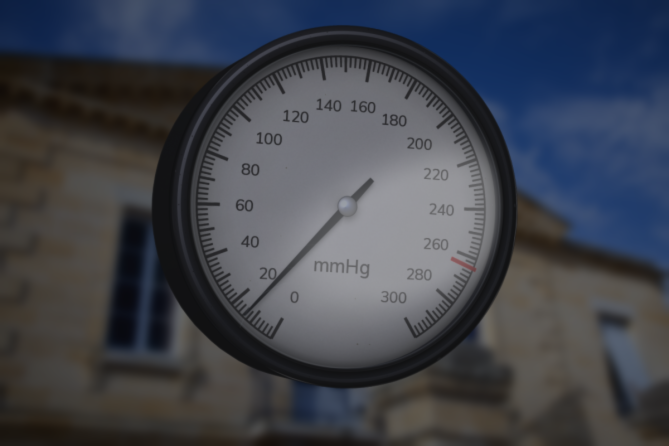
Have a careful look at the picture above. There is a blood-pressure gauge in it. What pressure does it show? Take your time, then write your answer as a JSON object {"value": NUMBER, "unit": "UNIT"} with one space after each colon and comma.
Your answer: {"value": 14, "unit": "mmHg"}
